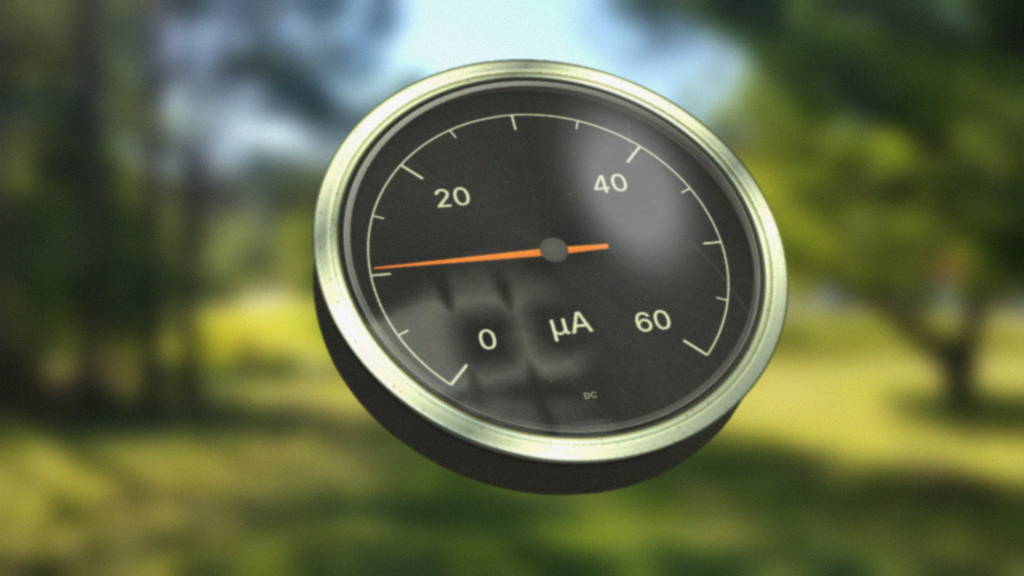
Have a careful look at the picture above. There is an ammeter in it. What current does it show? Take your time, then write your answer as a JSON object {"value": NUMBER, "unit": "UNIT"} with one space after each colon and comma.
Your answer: {"value": 10, "unit": "µA"}
